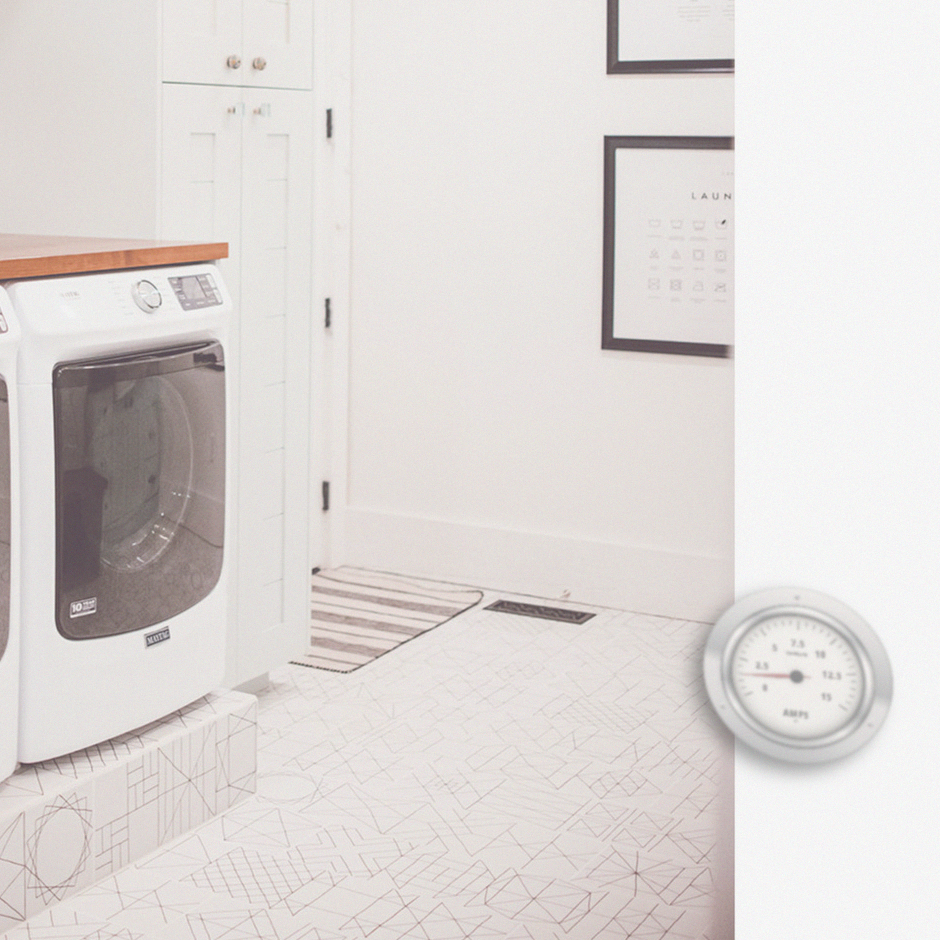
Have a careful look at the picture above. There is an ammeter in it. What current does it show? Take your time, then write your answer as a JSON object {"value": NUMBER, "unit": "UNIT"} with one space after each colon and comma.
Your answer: {"value": 1.5, "unit": "A"}
